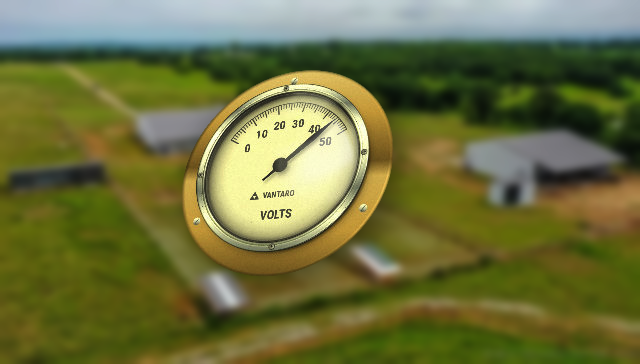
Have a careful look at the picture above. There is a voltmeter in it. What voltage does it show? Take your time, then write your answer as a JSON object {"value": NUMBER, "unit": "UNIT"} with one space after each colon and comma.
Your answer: {"value": 45, "unit": "V"}
